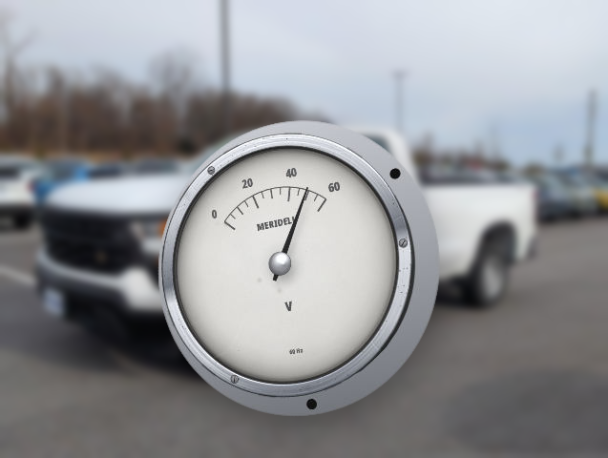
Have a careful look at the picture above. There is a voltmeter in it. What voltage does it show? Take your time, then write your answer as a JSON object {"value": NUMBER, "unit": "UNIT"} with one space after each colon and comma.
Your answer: {"value": 50, "unit": "V"}
